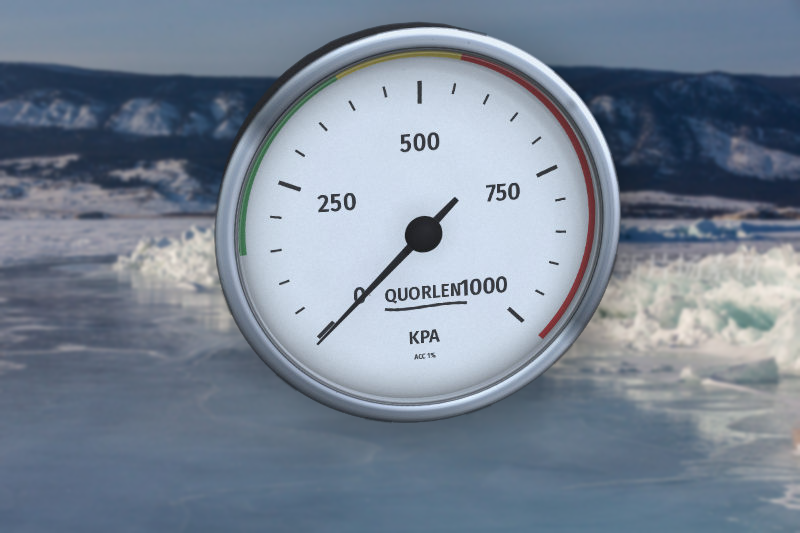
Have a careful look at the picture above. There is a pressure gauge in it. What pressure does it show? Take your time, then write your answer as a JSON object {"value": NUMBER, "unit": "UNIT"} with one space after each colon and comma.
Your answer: {"value": 0, "unit": "kPa"}
